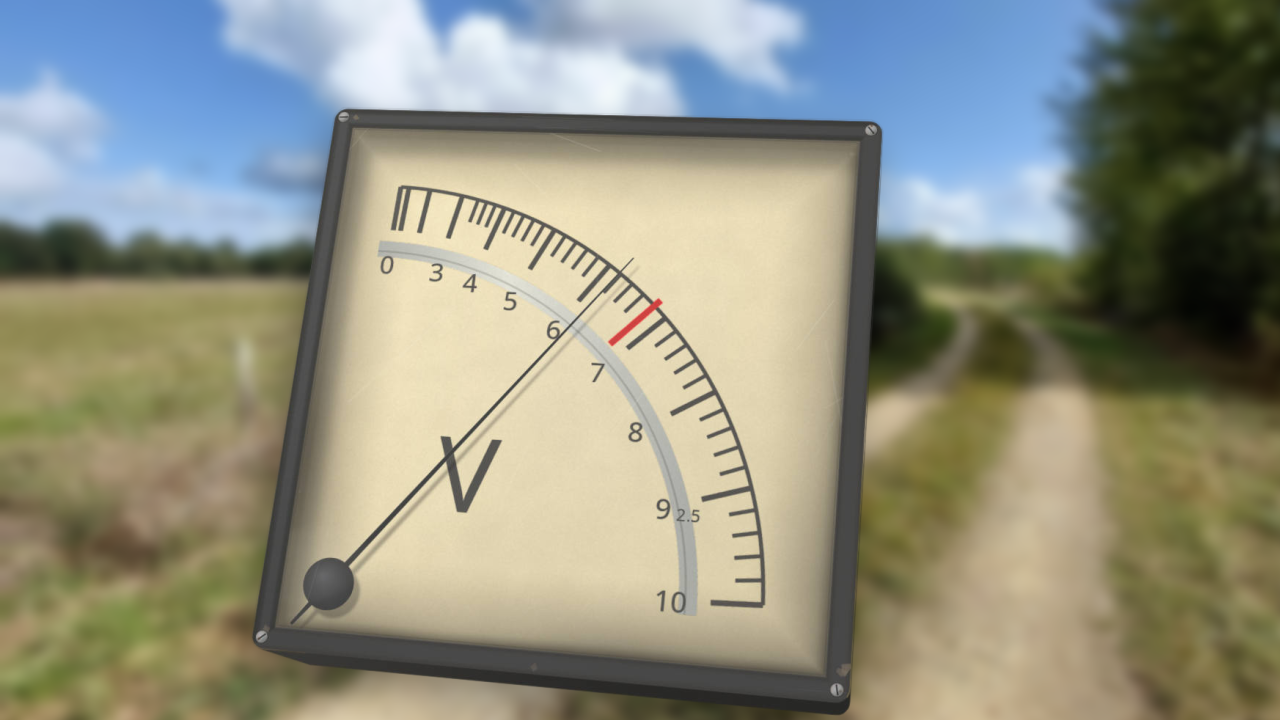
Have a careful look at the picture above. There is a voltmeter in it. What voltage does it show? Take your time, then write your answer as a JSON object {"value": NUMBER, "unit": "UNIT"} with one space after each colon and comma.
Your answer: {"value": 6.2, "unit": "V"}
